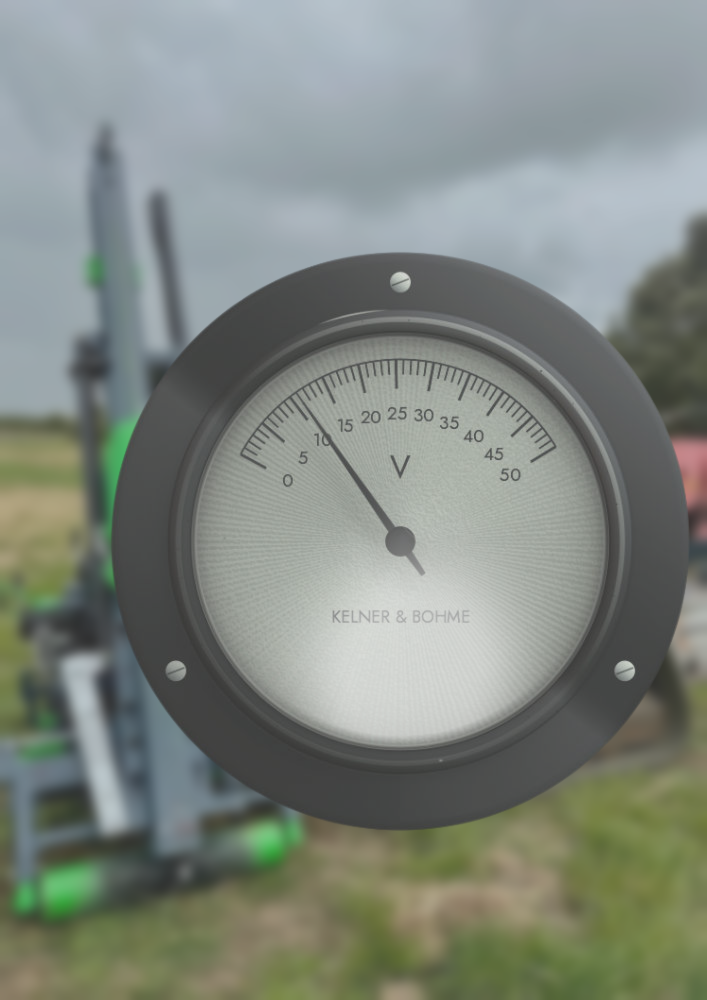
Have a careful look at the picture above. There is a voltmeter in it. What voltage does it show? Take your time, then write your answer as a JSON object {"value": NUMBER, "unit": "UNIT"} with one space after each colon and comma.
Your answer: {"value": 11, "unit": "V"}
